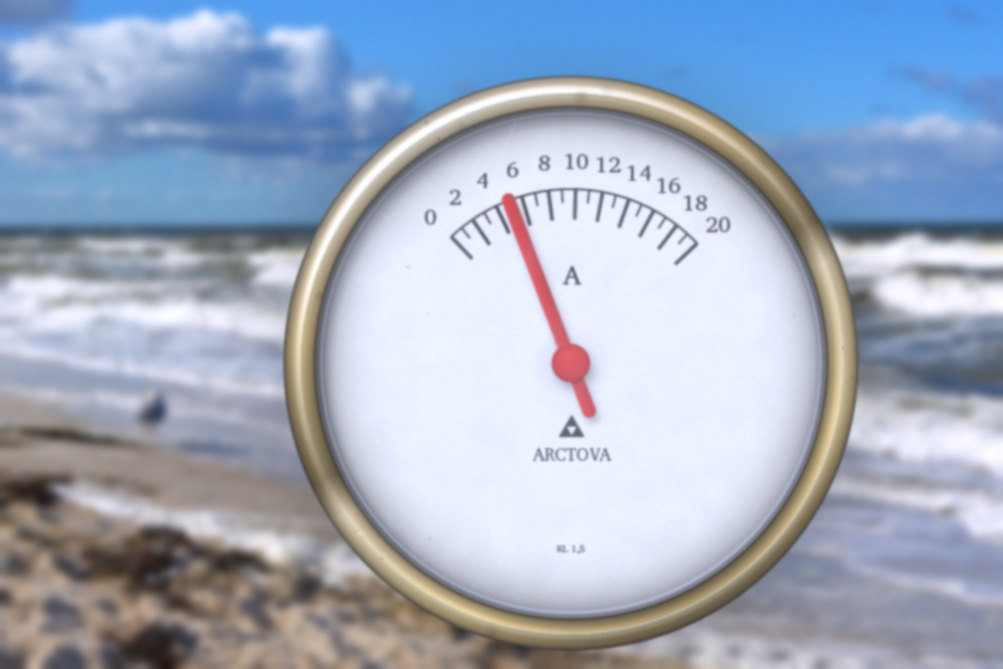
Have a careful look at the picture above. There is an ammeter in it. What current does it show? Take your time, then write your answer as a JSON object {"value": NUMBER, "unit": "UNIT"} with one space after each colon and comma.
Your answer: {"value": 5, "unit": "A"}
